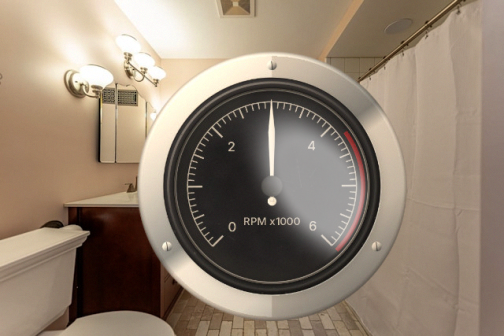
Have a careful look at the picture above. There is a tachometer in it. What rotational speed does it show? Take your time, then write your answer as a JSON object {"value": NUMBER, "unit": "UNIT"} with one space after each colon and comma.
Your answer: {"value": 3000, "unit": "rpm"}
